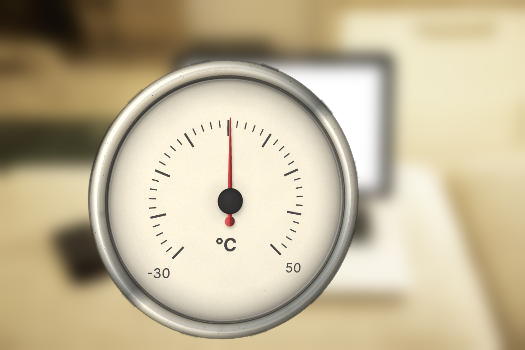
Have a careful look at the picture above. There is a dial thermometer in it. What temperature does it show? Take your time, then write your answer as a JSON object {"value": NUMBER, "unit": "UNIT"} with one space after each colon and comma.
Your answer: {"value": 10, "unit": "°C"}
